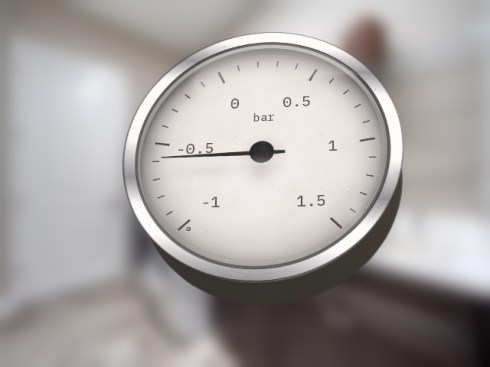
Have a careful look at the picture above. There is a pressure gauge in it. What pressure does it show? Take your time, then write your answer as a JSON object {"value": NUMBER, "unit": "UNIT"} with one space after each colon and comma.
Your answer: {"value": -0.6, "unit": "bar"}
